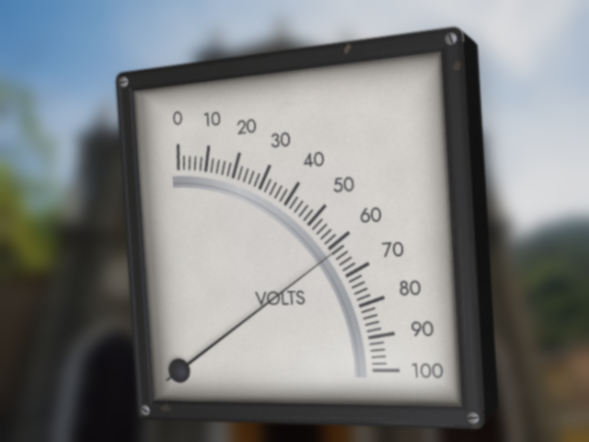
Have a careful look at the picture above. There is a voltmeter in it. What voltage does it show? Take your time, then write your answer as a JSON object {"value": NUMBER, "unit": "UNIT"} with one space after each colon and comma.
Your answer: {"value": 62, "unit": "V"}
